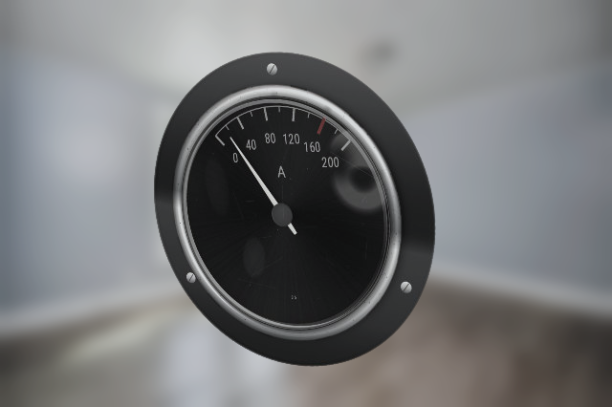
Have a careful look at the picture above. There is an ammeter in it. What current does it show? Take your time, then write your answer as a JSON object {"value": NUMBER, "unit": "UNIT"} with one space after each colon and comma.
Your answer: {"value": 20, "unit": "A"}
